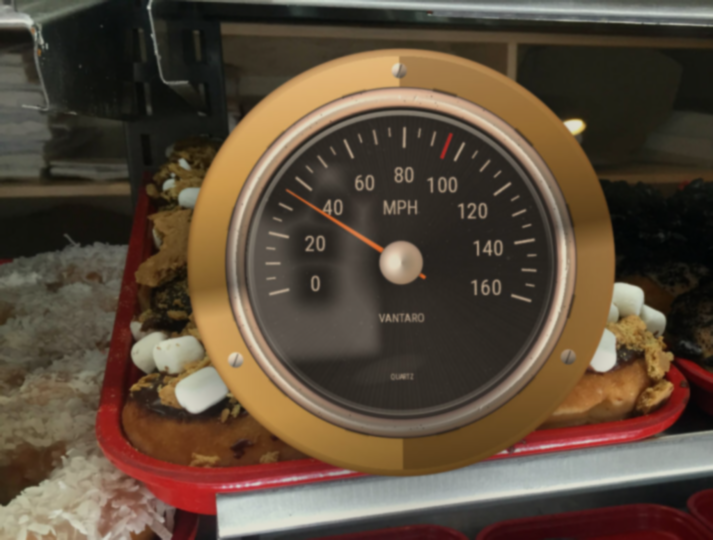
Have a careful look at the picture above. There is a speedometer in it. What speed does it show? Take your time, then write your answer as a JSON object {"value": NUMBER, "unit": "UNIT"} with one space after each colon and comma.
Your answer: {"value": 35, "unit": "mph"}
